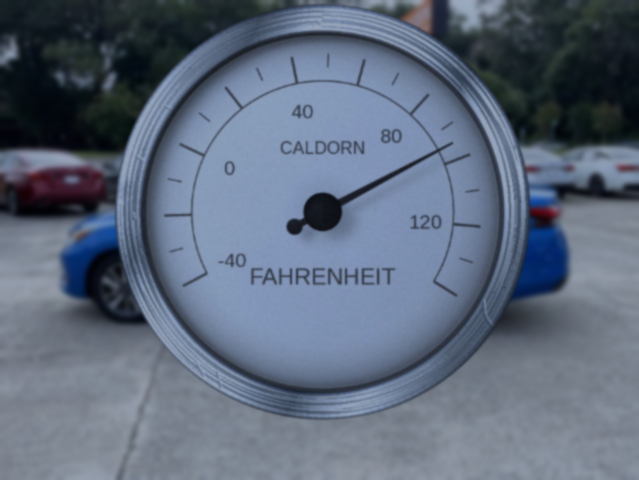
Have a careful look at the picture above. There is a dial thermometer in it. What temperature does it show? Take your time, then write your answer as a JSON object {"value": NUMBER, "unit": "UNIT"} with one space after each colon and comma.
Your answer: {"value": 95, "unit": "°F"}
